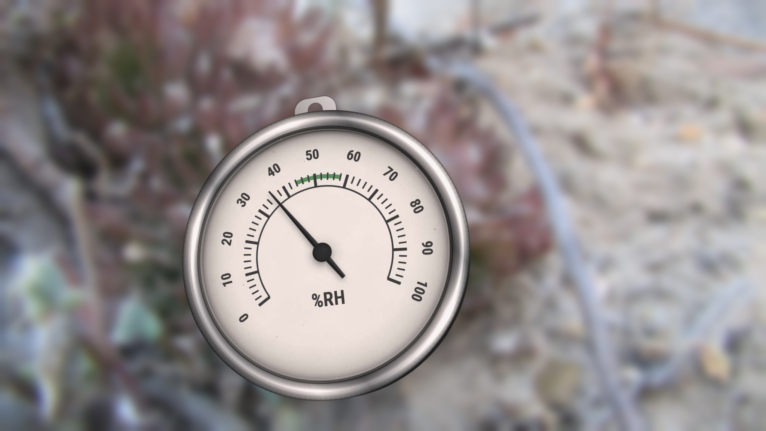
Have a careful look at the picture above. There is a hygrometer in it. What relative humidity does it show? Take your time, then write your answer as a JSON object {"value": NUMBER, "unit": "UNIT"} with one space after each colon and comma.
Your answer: {"value": 36, "unit": "%"}
